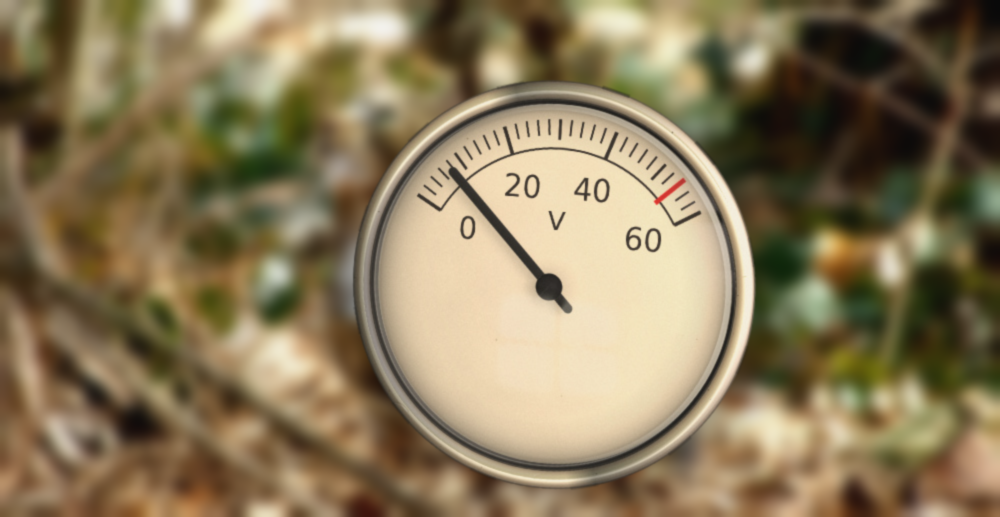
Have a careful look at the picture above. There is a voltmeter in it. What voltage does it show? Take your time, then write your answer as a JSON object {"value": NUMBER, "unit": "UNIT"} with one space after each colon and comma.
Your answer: {"value": 8, "unit": "V"}
